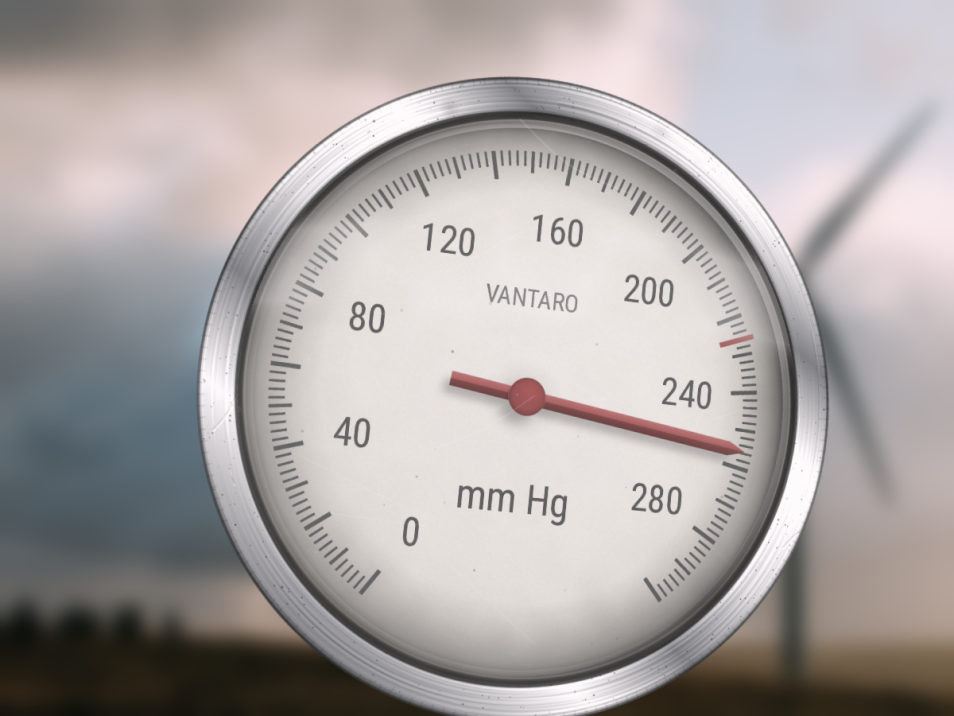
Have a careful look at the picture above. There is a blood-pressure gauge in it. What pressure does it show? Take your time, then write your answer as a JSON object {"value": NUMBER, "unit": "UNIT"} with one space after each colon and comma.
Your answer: {"value": 256, "unit": "mmHg"}
